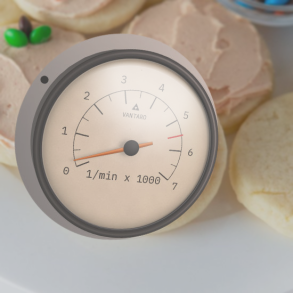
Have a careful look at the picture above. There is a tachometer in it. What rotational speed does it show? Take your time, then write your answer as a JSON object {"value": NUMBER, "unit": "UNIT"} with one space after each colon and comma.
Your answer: {"value": 250, "unit": "rpm"}
